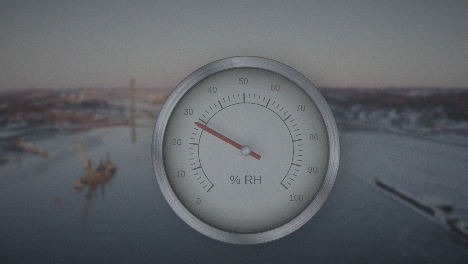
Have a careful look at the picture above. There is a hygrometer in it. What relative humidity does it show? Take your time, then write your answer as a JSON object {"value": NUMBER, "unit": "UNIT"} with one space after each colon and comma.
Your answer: {"value": 28, "unit": "%"}
